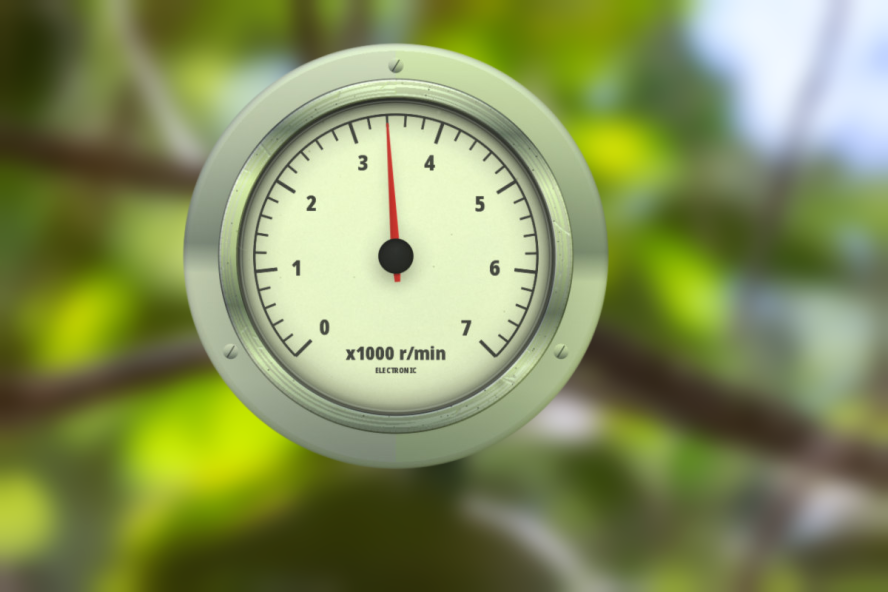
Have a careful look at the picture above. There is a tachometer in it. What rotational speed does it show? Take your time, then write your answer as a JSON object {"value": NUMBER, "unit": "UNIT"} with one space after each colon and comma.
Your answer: {"value": 3400, "unit": "rpm"}
